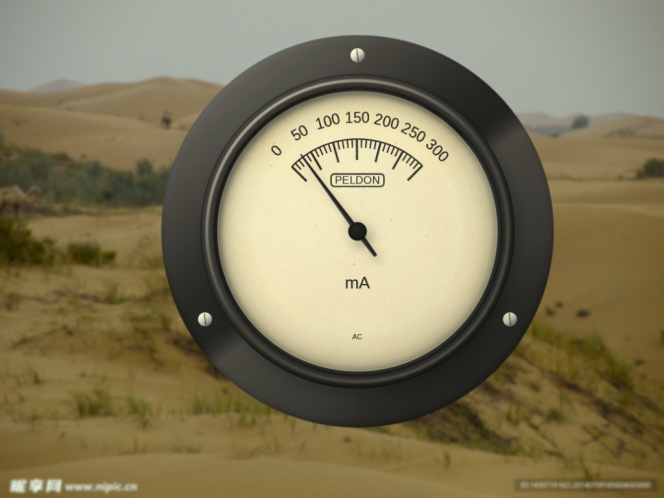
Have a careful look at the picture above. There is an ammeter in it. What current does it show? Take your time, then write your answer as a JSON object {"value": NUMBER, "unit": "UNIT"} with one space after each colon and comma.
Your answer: {"value": 30, "unit": "mA"}
